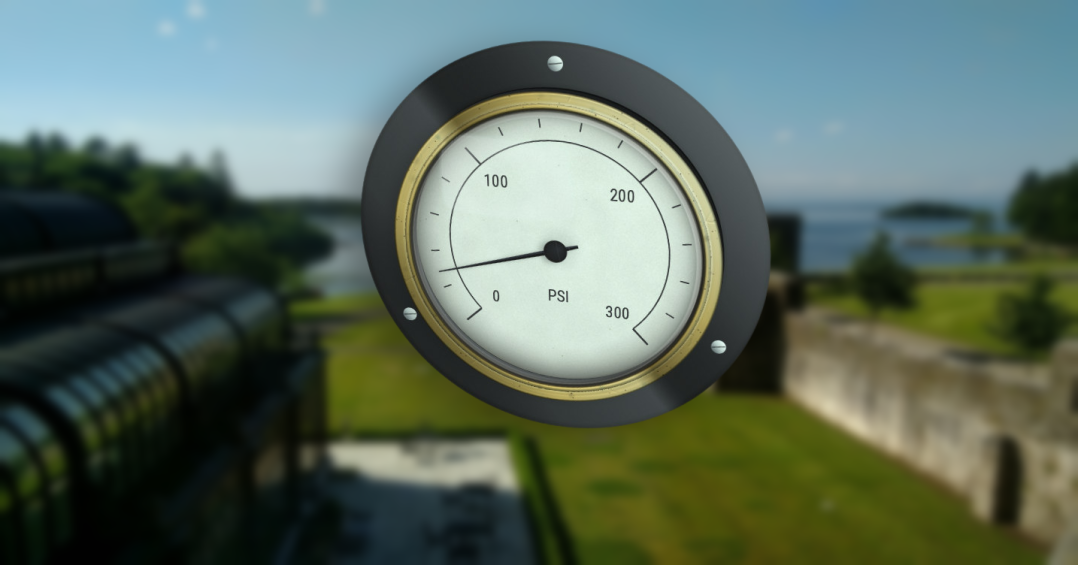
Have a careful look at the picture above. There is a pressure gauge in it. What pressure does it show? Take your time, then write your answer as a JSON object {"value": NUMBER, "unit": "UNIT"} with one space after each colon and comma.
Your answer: {"value": 30, "unit": "psi"}
